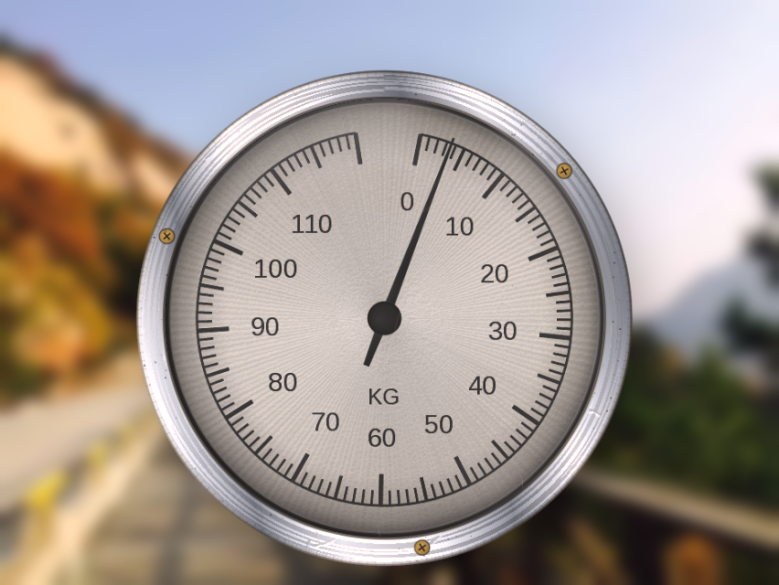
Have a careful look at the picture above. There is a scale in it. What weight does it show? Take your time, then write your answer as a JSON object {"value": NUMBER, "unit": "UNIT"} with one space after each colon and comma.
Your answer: {"value": 3.5, "unit": "kg"}
